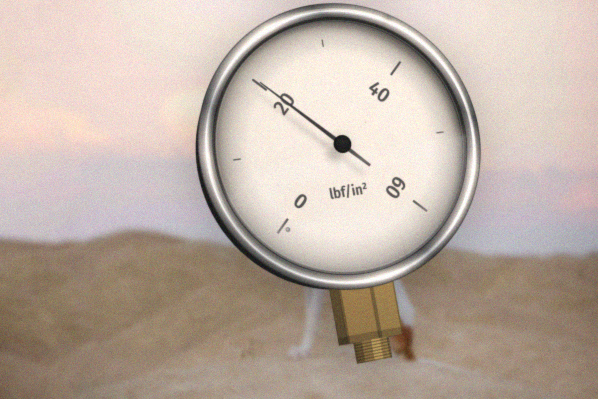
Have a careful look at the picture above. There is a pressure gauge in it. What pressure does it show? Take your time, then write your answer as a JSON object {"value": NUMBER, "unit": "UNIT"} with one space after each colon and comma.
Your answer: {"value": 20, "unit": "psi"}
